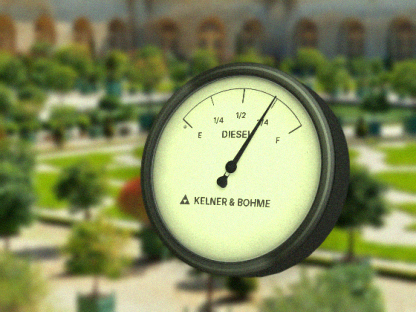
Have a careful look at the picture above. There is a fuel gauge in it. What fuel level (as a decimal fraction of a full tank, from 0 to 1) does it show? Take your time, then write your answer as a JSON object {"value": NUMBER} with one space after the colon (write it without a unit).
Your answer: {"value": 0.75}
